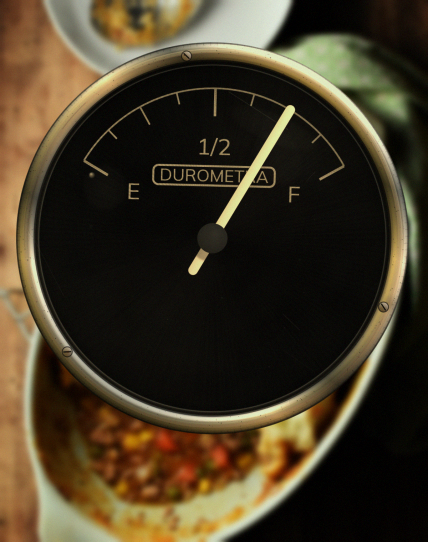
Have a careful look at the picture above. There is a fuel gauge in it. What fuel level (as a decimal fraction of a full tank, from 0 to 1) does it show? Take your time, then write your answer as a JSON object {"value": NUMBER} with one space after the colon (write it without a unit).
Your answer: {"value": 0.75}
